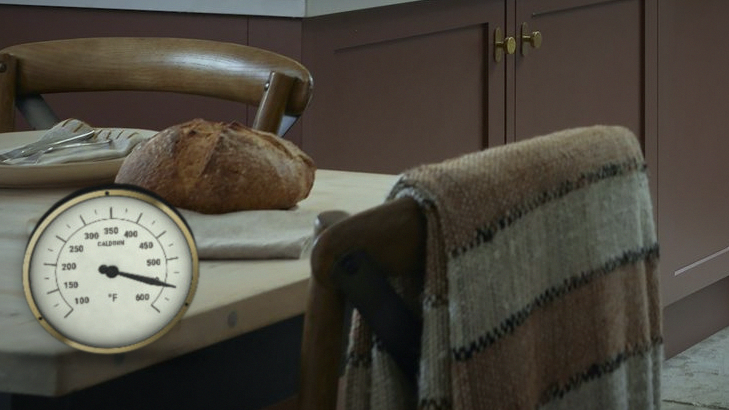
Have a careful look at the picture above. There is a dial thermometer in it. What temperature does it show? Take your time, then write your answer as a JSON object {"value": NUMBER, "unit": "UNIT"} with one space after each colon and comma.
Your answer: {"value": 550, "unit": "°F"}
